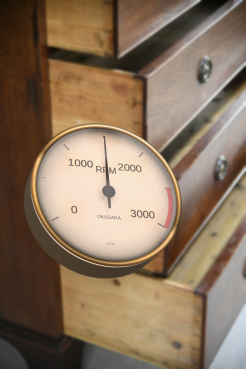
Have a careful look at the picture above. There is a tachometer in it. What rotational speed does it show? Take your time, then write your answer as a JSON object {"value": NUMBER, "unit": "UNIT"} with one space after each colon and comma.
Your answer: {"value": 1500, "unit": "rpm"}
